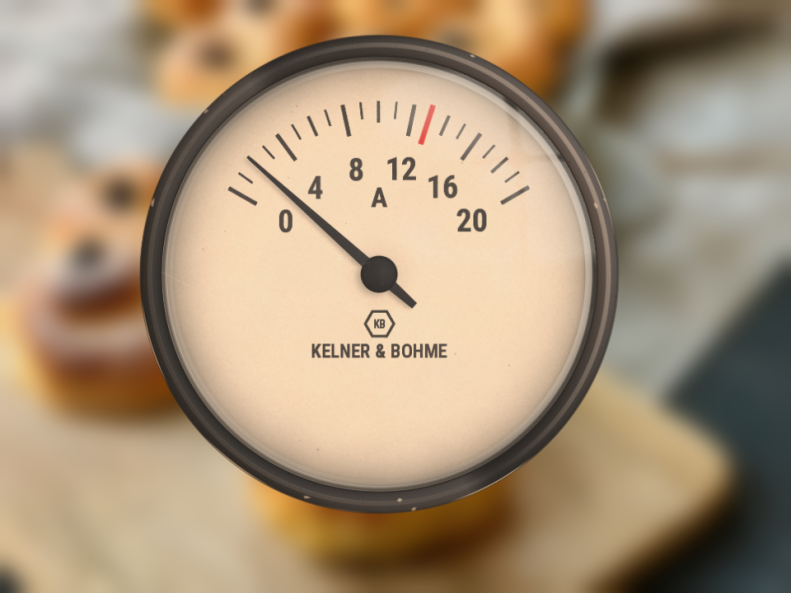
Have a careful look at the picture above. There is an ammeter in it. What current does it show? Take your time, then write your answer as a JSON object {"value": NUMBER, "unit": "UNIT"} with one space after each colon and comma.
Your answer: {"value": 2, "unit": "A"}
